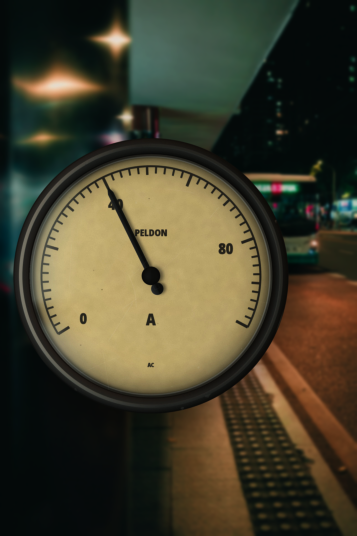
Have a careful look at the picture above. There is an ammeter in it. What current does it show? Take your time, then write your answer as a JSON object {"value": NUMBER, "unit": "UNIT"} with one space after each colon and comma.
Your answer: {"value": 40, "unit": "A"}
